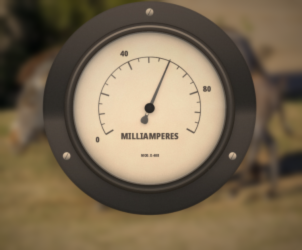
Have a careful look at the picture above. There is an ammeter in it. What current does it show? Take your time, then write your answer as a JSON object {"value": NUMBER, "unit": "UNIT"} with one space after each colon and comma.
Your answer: {"value": 60, "unit": "mA"}
